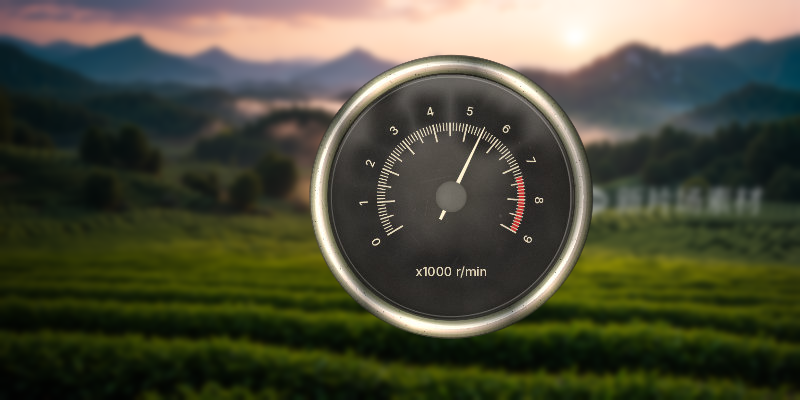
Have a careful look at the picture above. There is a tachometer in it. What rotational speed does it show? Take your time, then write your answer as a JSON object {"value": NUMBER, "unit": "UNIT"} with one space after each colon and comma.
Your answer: {"value": 5500, "unit": "rpm"}
